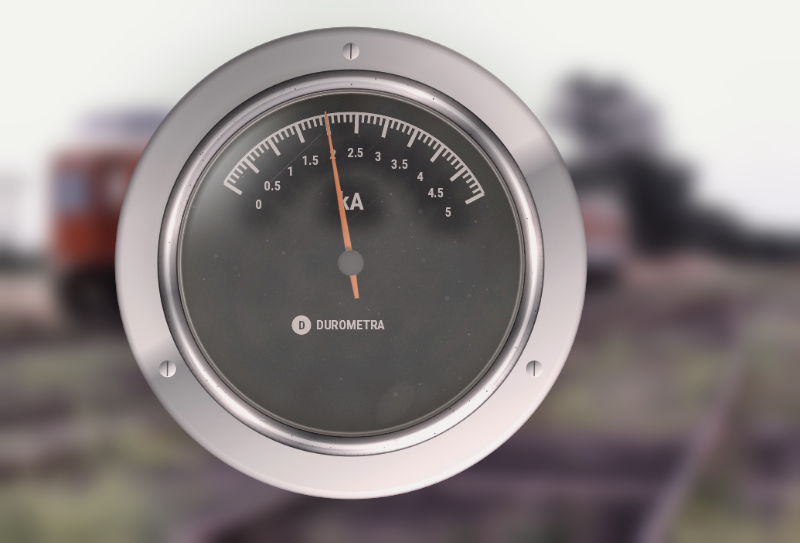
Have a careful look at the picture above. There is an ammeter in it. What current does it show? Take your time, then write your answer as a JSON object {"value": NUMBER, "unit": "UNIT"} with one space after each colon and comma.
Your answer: {"value": 2, "unit": "kA"}
